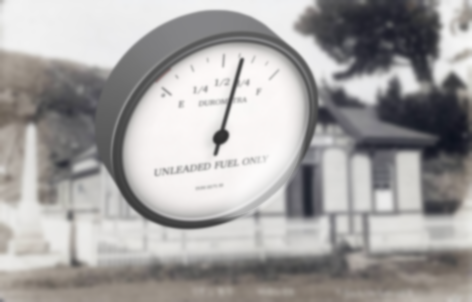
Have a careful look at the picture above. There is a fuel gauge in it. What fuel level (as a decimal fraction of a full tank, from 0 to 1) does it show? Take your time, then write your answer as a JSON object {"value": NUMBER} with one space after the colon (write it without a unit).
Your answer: {"value": 0.625}
